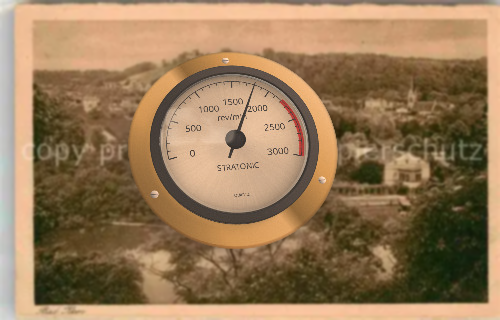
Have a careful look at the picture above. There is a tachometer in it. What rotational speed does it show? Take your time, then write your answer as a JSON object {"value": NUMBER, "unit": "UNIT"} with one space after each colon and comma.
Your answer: {"value": 1800, "unit": "rpm"}
